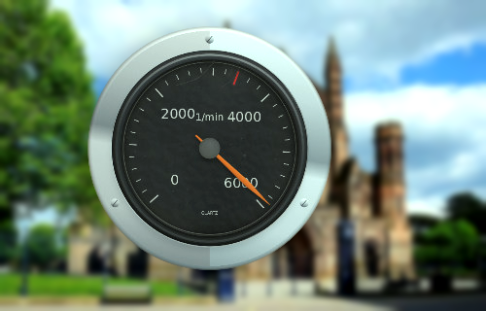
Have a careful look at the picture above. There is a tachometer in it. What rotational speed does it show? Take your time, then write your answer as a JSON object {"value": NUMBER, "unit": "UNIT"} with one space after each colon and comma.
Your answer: {"value": 5900, "unit": "rpm"}
